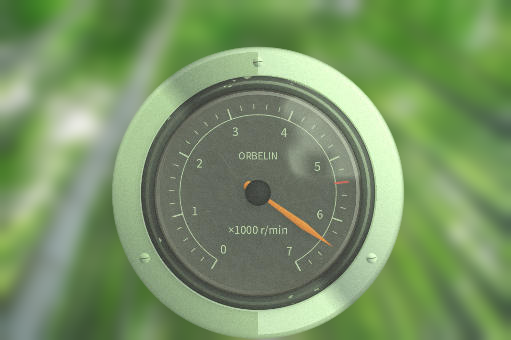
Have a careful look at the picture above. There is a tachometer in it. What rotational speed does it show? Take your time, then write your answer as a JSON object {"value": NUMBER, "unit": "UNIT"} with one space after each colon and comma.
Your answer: {"value": 6400, "unit": "rpm"}
